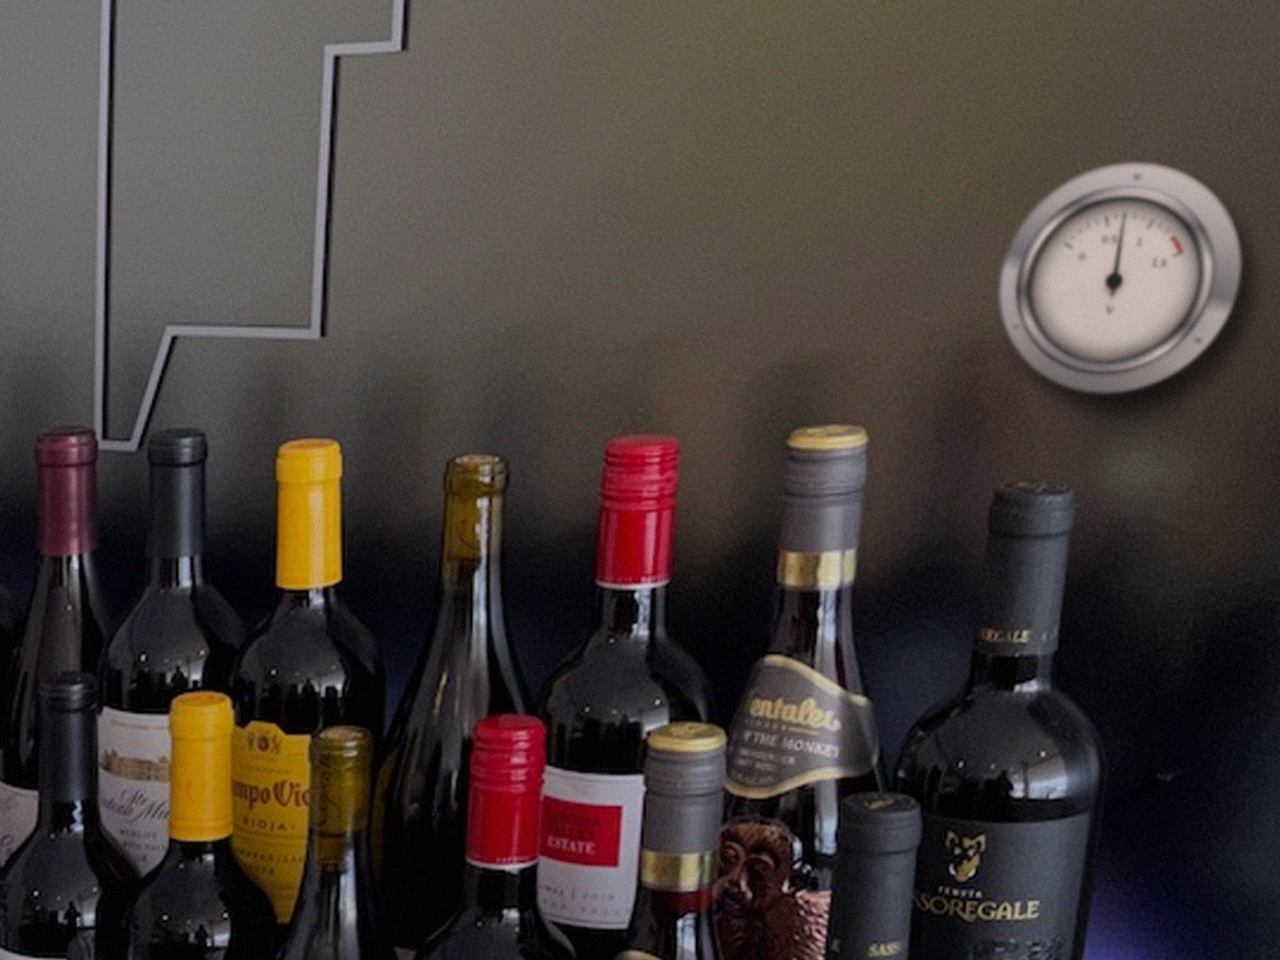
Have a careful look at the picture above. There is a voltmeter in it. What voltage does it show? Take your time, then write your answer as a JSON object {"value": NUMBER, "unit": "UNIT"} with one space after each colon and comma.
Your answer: {"value": 0.7, "unit": "V"}
